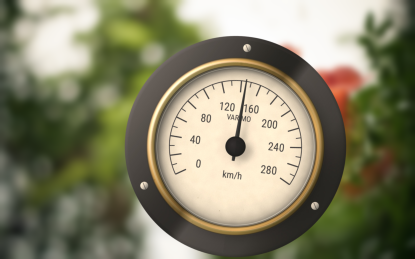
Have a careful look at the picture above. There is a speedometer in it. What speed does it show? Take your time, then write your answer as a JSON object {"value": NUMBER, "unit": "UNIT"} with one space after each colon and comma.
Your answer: {"value": 145, "unit": "km/h"}
